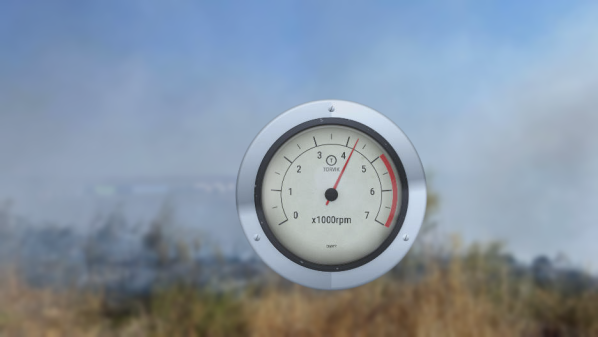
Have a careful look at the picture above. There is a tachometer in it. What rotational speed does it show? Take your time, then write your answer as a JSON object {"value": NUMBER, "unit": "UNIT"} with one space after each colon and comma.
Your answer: {"value": 4250, "unit": "rpm"}
